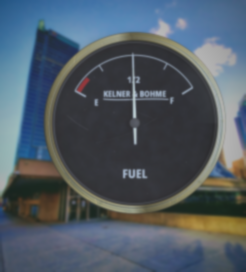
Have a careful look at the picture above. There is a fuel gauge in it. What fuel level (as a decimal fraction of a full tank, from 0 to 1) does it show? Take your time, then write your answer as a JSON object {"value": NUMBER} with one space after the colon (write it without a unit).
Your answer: {"value": 0.5}
